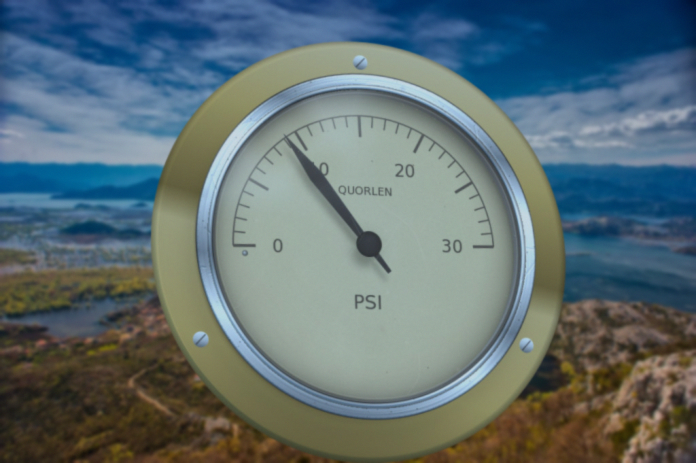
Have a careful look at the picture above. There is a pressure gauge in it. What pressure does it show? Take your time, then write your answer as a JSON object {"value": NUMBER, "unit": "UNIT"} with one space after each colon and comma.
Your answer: {"value": 9, "unit": "psi"}
